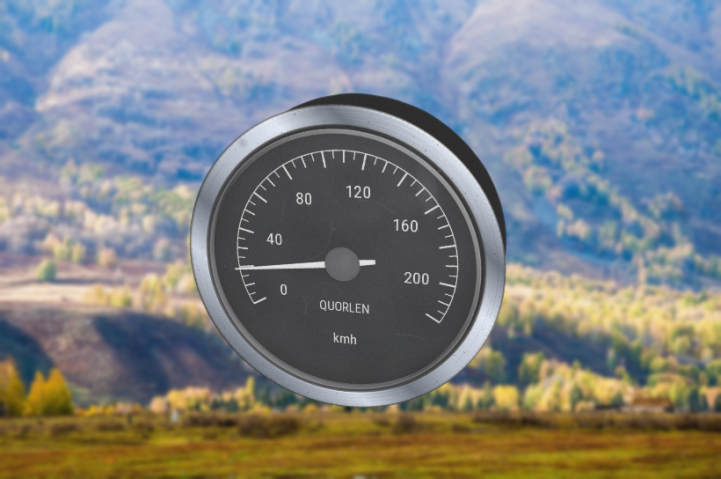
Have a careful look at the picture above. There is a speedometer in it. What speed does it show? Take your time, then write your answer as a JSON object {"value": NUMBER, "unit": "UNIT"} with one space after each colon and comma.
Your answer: {"value": 20, "unit": "km/h"}
